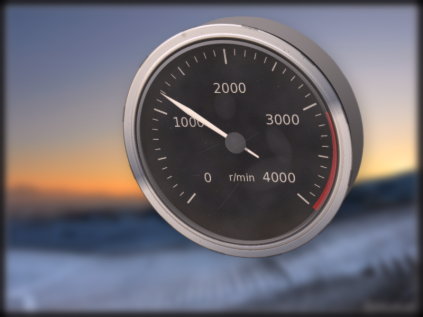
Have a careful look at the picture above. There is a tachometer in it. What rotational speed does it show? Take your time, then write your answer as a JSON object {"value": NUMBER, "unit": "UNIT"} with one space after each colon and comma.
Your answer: {"value": 1200, "unit": "rpm"}
